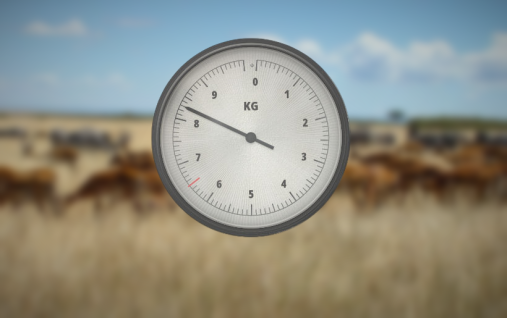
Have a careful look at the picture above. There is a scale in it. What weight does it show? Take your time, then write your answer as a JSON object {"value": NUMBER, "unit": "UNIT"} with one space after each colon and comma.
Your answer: {"value": 8.3, "unit": "kg"}
